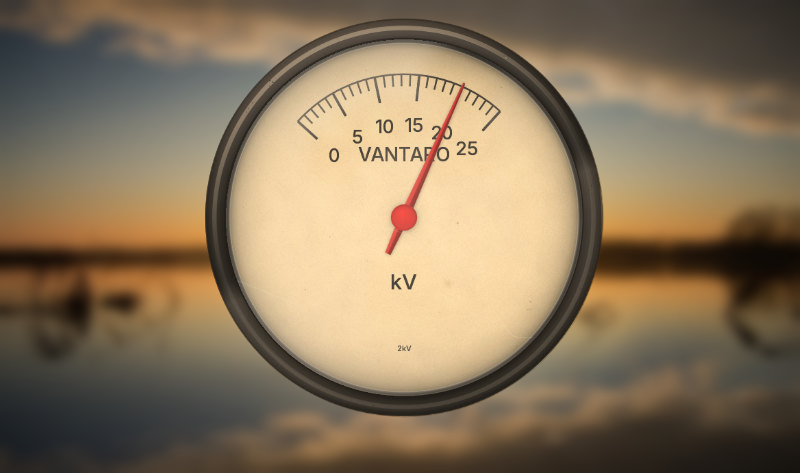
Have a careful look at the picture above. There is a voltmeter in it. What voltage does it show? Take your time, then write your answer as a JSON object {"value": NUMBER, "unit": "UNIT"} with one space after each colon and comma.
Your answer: {"value": 20, "unit": "kV"}
